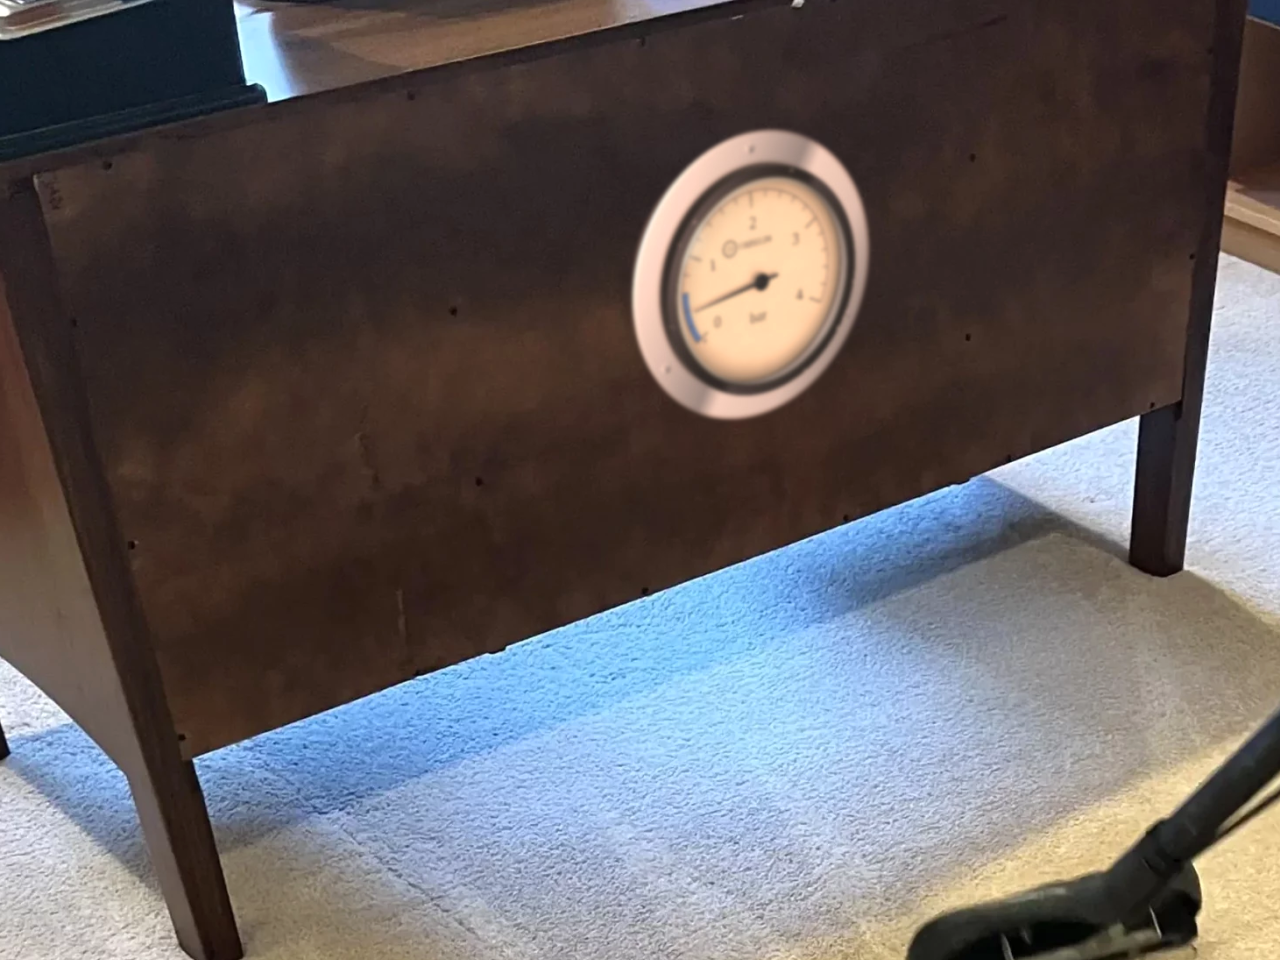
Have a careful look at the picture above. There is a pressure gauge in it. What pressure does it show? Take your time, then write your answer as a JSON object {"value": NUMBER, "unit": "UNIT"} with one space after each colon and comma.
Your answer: {"value": 0.4, "unit": "bar"}
